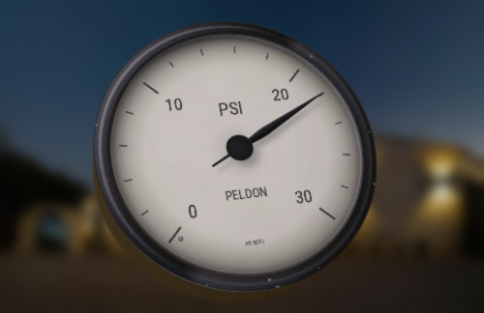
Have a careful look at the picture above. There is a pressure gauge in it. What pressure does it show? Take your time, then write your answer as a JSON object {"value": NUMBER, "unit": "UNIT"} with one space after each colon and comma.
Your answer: {"value": 22, "unit": "psi"}
